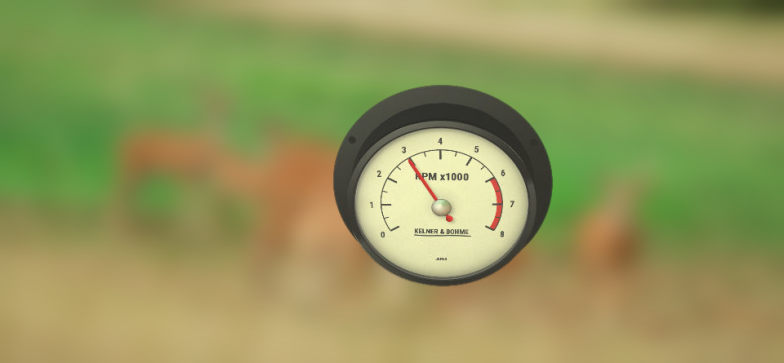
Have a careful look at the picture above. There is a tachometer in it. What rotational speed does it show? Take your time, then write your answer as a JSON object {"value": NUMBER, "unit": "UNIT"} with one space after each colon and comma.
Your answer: {"value": 3000, "unit": "rpm"}
